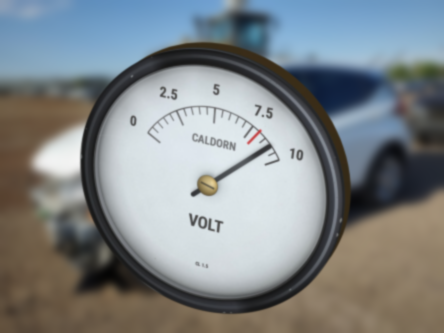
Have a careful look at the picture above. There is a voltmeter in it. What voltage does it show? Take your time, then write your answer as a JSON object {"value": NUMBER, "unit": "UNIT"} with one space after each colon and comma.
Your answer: {"value": 9, "unit": "V"}
